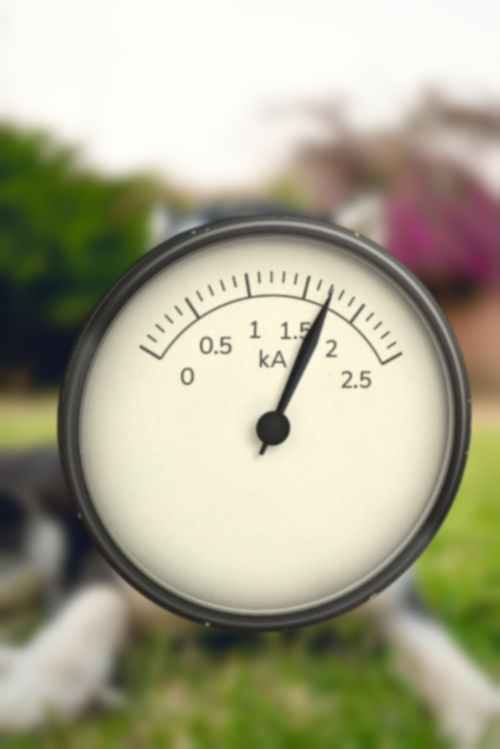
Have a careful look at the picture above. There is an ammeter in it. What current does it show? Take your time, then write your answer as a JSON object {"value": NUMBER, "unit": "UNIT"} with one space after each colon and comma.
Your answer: {"value": 1.7, "unit": "kA"}
